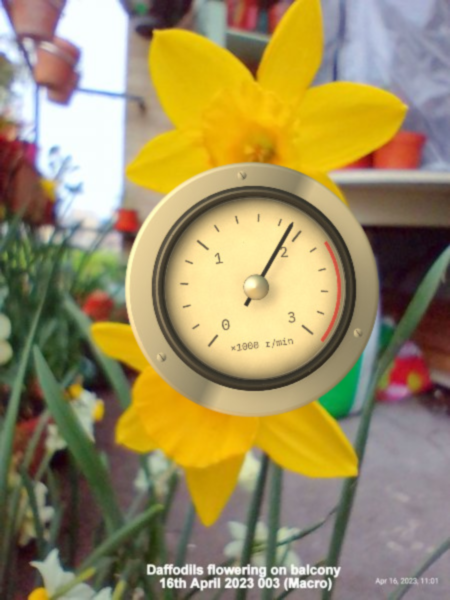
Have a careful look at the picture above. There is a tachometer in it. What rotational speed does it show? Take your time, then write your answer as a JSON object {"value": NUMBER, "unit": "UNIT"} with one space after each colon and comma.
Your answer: {"value": 1900, "unit": "rpm"}
